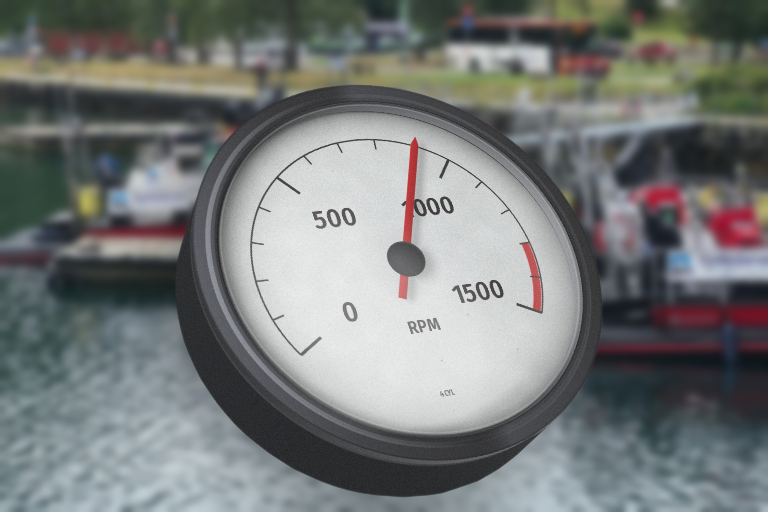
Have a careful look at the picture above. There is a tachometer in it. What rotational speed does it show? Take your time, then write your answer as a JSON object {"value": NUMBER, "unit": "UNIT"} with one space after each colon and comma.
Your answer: {"value": 900, "unit": "rpm"}
